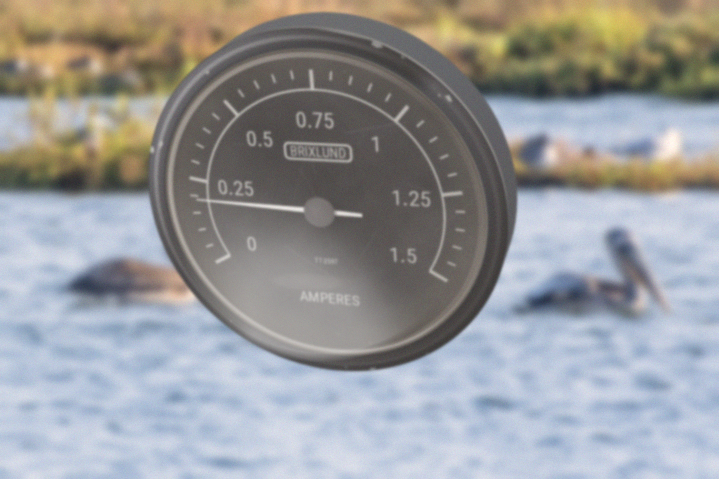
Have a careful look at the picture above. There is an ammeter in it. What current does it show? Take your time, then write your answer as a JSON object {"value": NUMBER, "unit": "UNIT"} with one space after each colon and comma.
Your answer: {"value": 0.2, "unit": "A"}
